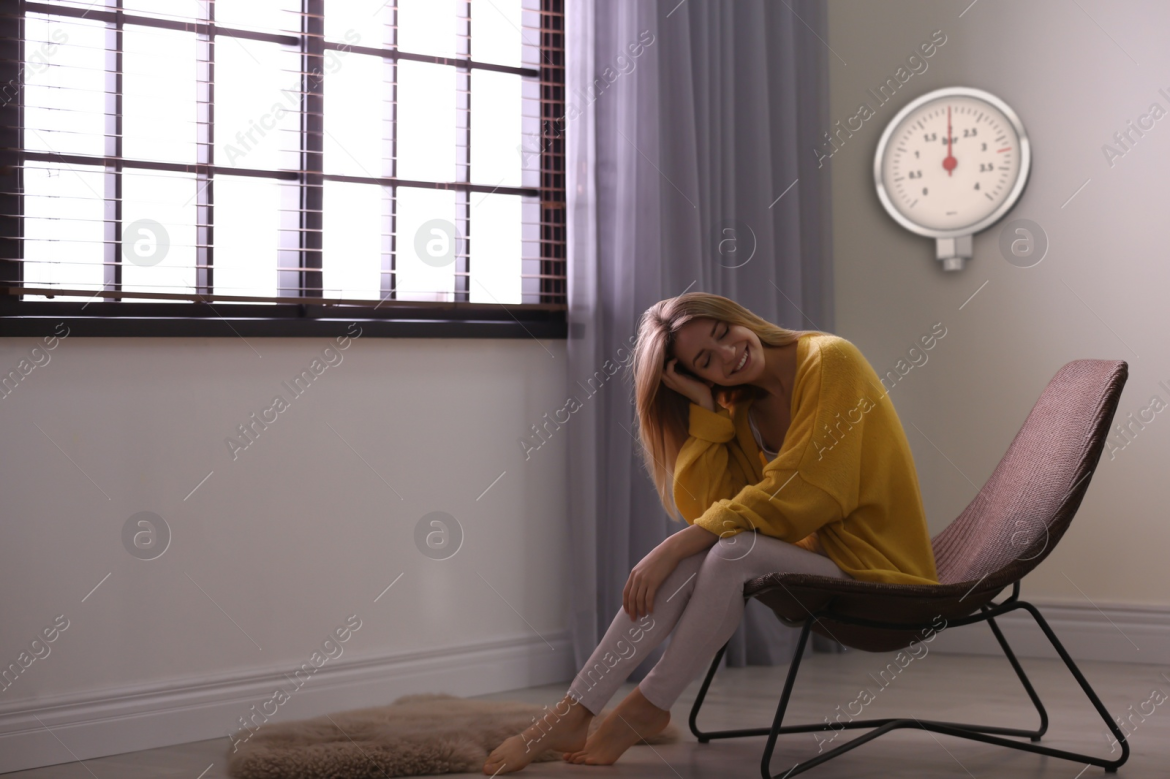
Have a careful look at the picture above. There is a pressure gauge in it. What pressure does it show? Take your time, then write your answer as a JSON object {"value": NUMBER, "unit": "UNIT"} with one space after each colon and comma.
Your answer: {"value": 2, "unit": "bar"}
